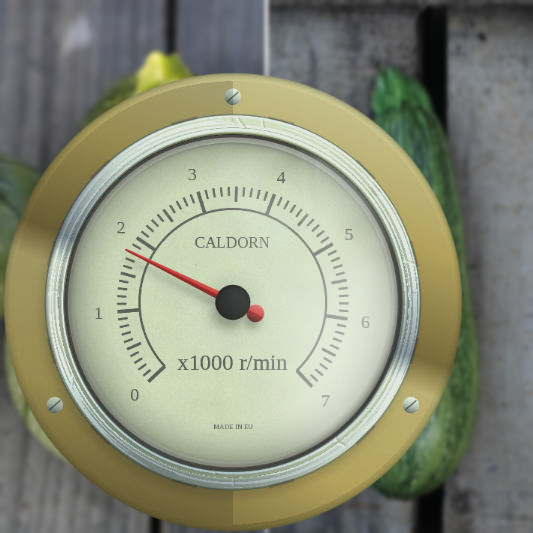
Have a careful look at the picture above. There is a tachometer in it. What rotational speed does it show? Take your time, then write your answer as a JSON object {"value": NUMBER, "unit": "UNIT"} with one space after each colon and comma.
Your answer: {"value": 1800, "unit": "rpm"}
